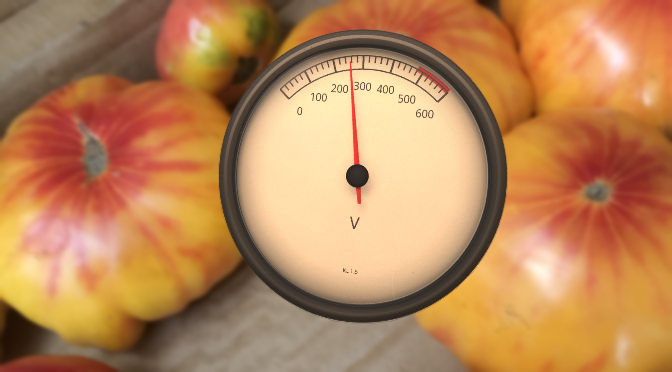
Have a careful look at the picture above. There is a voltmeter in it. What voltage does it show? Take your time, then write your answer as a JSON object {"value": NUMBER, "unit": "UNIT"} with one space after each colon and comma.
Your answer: {"value": 260, "unit": "V"}
